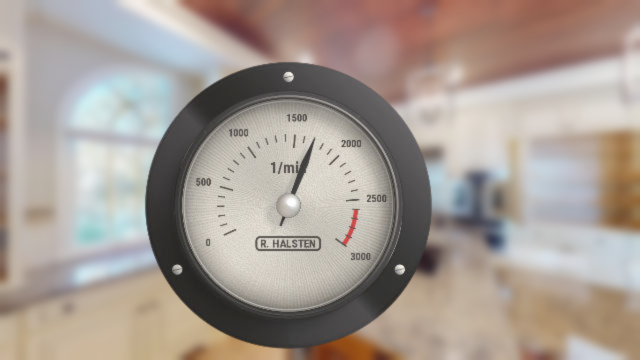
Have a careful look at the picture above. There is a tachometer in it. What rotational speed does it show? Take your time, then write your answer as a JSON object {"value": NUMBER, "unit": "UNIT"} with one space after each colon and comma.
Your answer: {"value": 1700, "unit": "rpm"}
